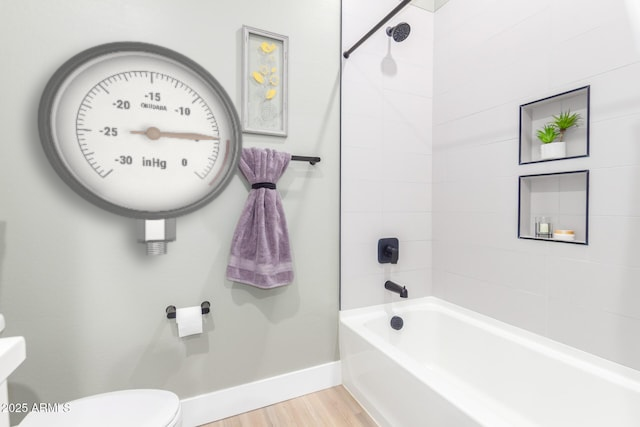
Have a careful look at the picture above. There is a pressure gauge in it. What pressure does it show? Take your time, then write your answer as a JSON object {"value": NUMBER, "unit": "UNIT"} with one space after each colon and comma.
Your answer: {"value": -5, "unit": "inHg"}
